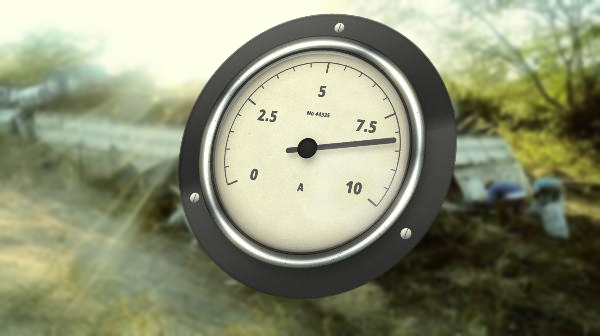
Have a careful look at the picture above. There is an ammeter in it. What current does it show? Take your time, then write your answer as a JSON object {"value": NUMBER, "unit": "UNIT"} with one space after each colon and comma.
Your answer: {"value": 8.25, "unit": "A"}
